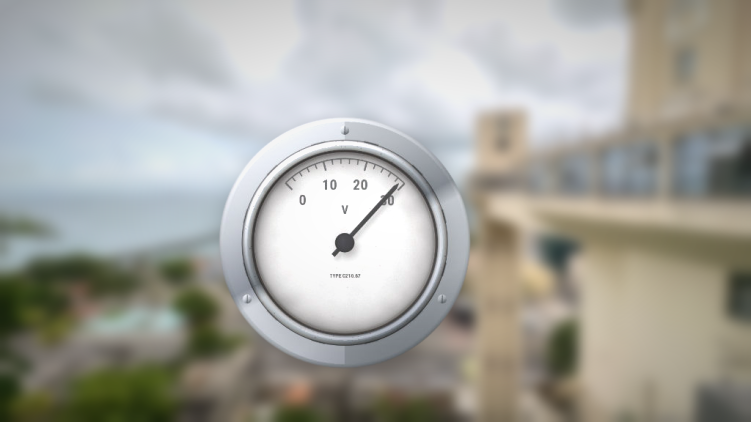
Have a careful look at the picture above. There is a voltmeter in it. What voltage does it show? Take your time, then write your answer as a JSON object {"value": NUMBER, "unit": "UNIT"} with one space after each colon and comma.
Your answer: {"value": 29, "unit": "V"}
